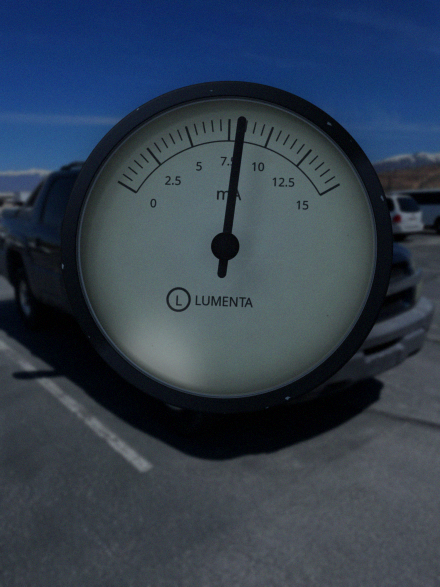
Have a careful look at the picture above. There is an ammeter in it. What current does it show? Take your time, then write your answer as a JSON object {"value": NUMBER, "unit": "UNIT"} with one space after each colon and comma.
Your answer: {"value": 8.25, "unit": "mA"}
